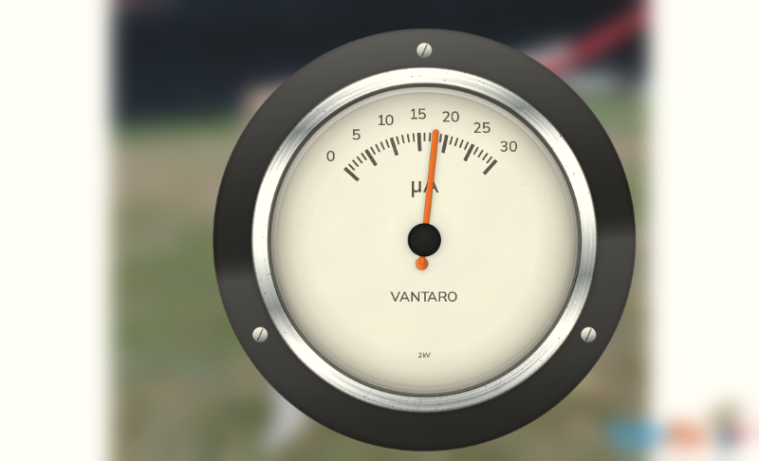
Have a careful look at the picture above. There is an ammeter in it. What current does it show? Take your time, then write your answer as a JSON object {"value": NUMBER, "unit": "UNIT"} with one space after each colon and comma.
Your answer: {"value": 18, "unit": "µA"}
